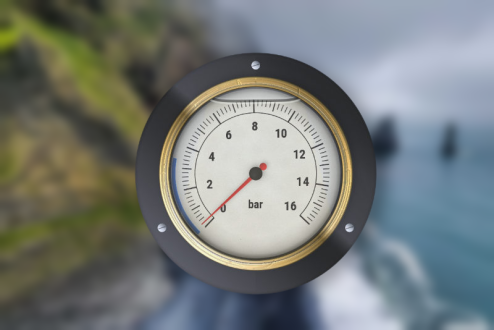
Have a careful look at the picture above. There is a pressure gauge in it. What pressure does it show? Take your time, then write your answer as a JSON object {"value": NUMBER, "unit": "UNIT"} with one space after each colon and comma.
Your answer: {"value": 0.2, "unit": "bar"}
